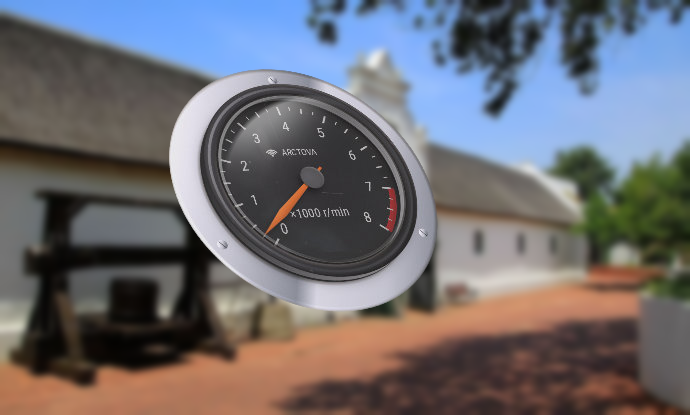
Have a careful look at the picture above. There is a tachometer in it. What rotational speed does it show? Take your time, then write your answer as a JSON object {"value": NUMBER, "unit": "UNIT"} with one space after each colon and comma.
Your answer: {"value": 250, "unit": "rpm"}
